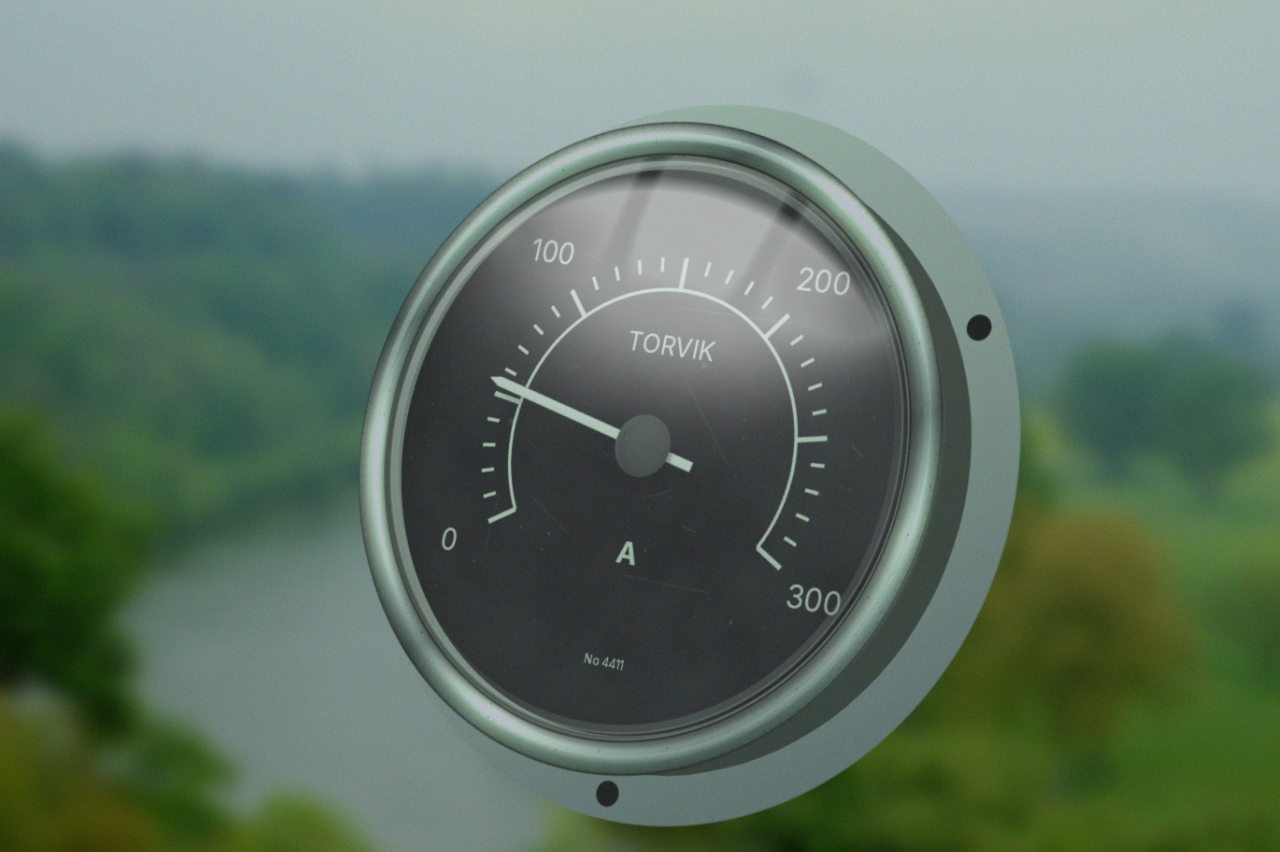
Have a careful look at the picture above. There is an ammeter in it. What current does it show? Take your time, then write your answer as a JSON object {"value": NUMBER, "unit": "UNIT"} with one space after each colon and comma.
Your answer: {"value": 55, "unit": "A"}
